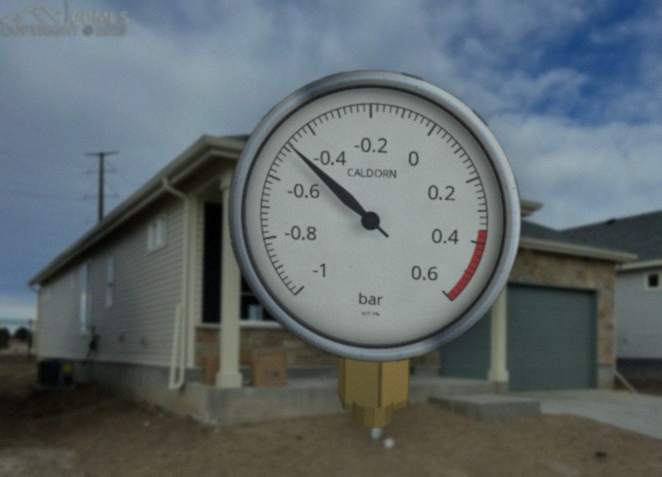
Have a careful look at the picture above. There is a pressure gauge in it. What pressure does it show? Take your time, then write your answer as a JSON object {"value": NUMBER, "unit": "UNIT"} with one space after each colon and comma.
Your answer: {"value": -0.48, "unit": "bar"}
